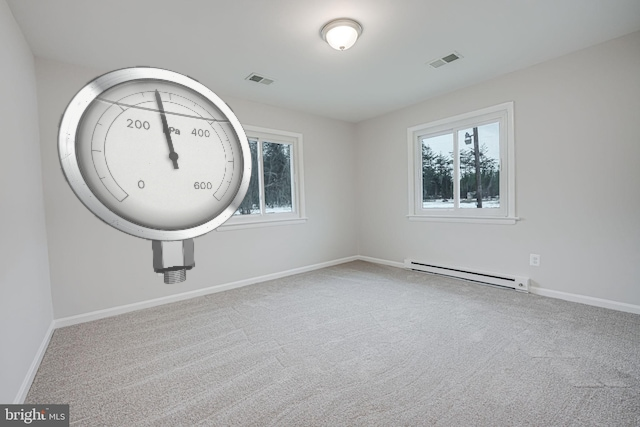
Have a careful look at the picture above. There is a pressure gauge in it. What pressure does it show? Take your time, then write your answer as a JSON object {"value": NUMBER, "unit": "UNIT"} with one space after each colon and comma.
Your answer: {"value": 275, "unit": "kPa"}
